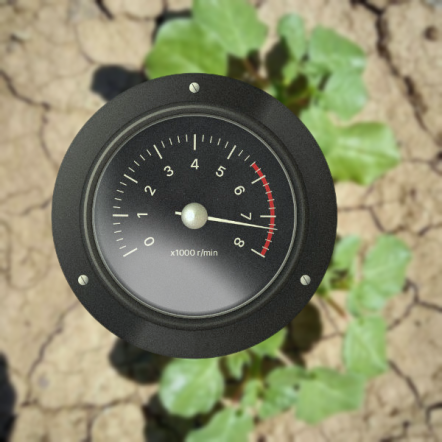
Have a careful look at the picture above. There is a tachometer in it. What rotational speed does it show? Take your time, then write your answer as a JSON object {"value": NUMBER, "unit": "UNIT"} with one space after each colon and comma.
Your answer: {"value": 7300, "unit": "rpm"}
